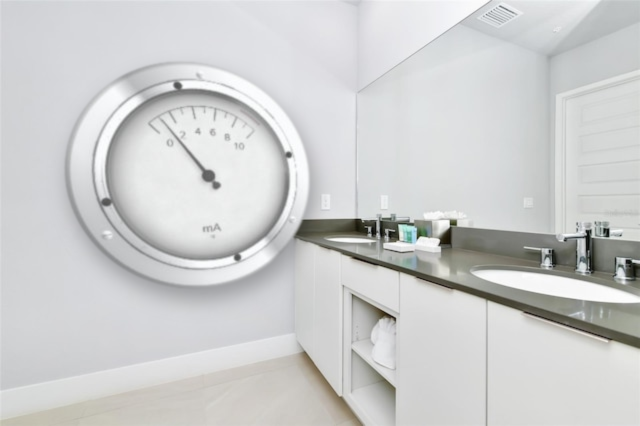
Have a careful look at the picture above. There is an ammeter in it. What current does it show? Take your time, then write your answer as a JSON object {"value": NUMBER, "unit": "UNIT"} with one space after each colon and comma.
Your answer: {"value": 1, "unit": "mA"}
